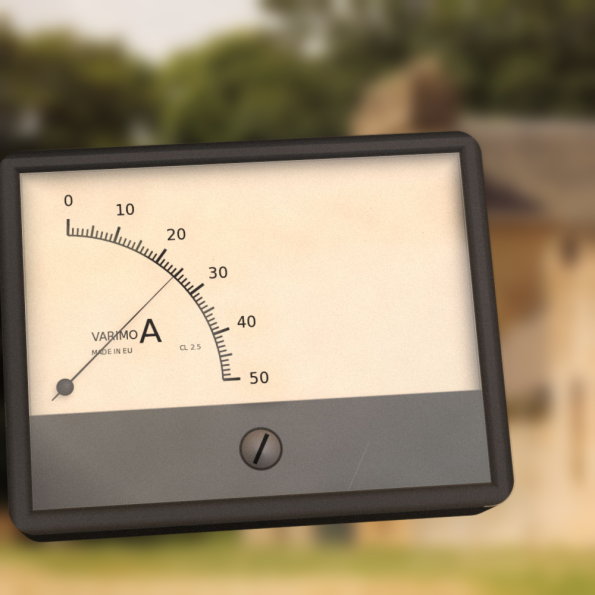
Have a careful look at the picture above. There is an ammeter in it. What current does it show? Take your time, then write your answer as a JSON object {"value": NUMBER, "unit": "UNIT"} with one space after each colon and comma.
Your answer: {"value": 25, "unit": "A"}
